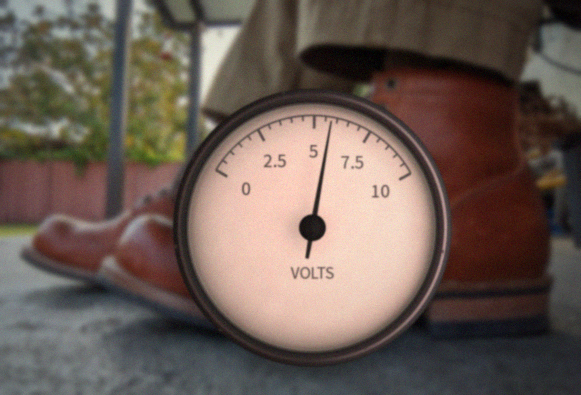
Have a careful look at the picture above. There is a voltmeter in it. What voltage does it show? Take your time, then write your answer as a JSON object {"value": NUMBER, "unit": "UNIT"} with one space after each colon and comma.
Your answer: {"value": 5.75, "unit": "V"}
